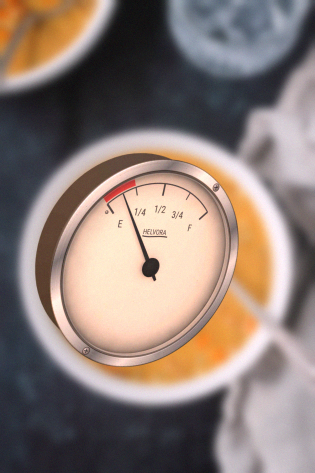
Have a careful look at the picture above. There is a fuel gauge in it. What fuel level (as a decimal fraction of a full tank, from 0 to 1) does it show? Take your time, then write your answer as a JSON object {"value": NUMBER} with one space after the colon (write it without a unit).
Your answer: {"value": 0.125}
